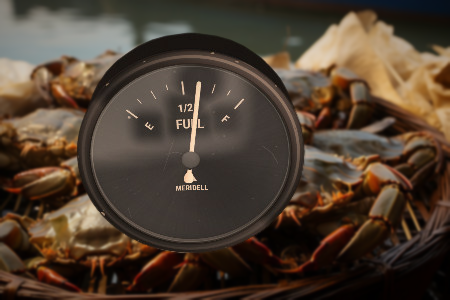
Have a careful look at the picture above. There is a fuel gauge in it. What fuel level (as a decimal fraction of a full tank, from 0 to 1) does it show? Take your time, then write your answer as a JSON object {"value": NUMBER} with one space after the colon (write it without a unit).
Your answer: {"value": 0.625}
